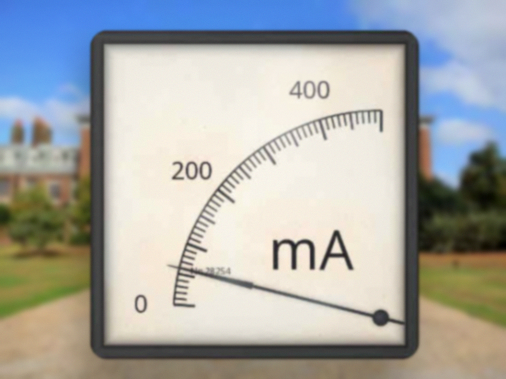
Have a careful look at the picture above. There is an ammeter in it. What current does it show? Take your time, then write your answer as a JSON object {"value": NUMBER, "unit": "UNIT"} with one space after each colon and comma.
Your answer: {"value": 60, "unit": "mA"}
